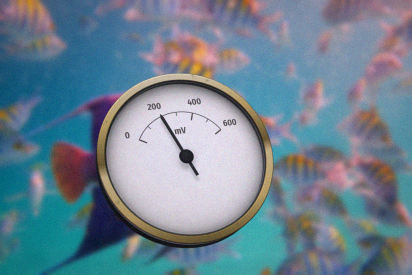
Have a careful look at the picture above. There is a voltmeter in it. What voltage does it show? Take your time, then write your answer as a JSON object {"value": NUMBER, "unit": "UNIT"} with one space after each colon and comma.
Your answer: {"value": 200, "unit": "mV"}
